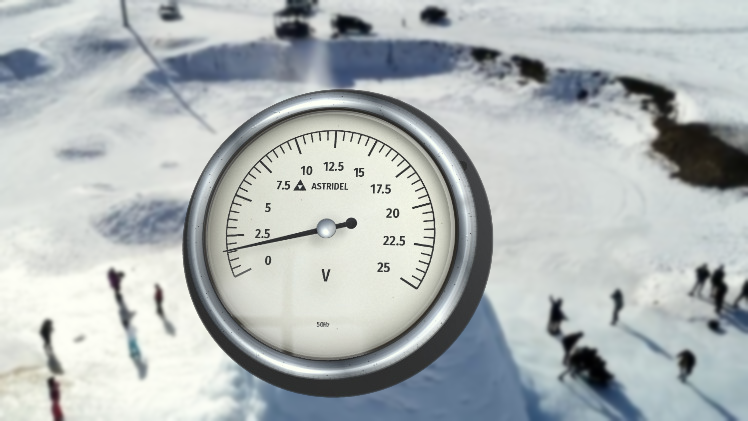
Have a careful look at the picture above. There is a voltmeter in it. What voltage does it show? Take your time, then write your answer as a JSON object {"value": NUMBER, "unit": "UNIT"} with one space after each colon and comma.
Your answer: {"value": 1.5, "unit": "V"}
